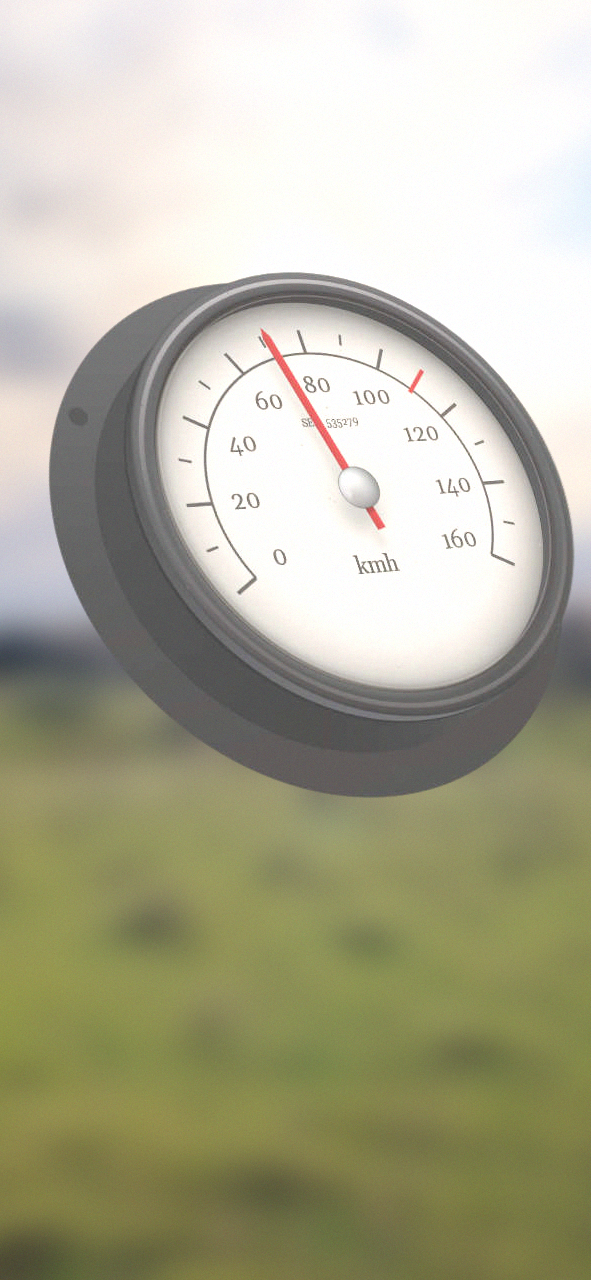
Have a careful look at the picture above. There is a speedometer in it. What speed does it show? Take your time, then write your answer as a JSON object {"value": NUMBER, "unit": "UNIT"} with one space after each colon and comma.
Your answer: {"value": 70, "unit": "km/h"}
